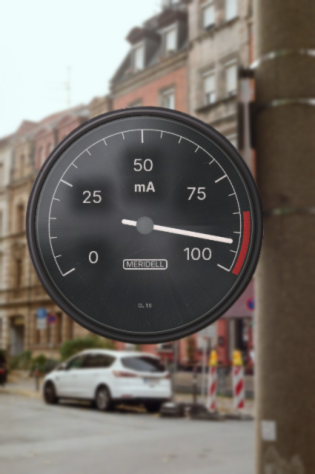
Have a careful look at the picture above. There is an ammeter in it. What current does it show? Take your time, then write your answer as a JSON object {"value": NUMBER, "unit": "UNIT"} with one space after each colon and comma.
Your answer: {"value": 92.5, "unit": "mA"}
